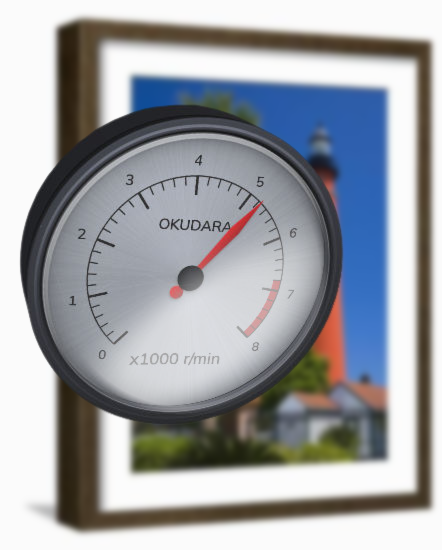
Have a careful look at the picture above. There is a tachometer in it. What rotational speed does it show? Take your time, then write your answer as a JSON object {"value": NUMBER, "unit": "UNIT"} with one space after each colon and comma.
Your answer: {"value": 5200, "unit": "rpm"}
